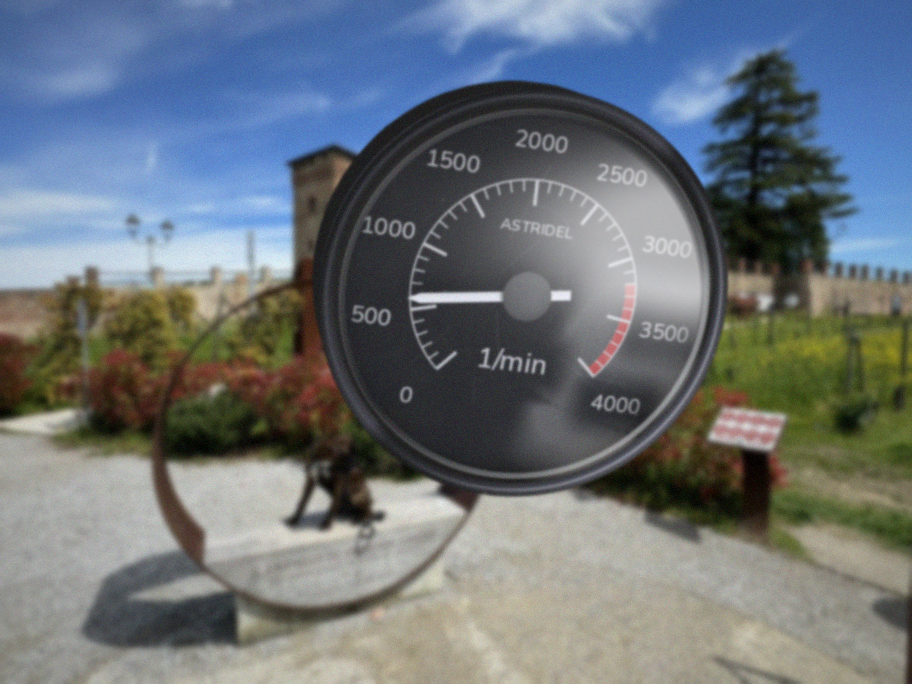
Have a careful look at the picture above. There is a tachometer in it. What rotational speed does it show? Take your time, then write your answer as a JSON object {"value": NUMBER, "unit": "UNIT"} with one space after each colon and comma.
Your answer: {"value": 600, "unit": "rpm"}
